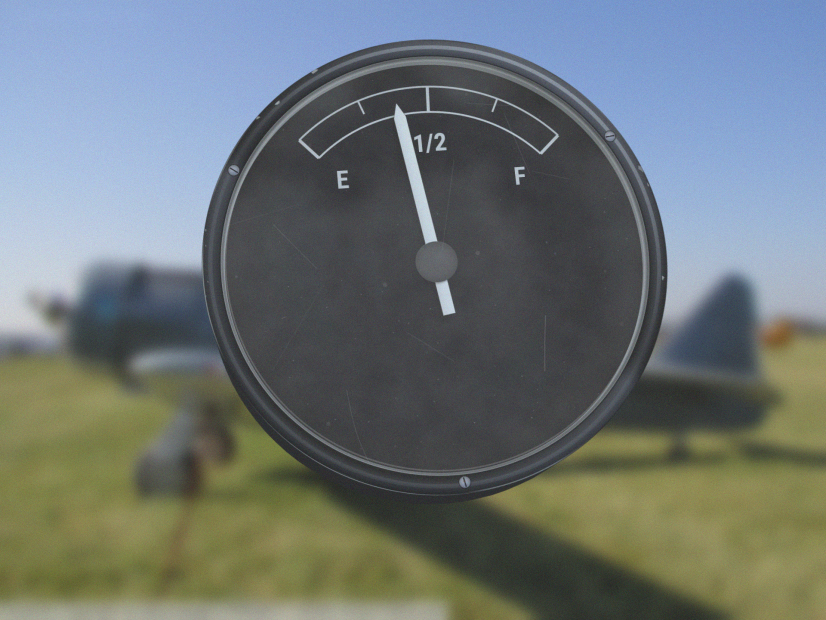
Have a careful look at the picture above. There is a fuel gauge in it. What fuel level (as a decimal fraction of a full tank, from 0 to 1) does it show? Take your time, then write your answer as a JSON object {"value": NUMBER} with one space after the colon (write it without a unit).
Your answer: {"value": 0.375}
